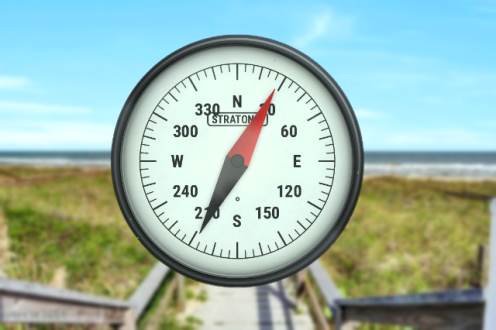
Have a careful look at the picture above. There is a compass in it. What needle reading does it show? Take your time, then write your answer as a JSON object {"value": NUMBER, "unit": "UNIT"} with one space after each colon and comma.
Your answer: {"value": 27.5, "unit": "°"}
